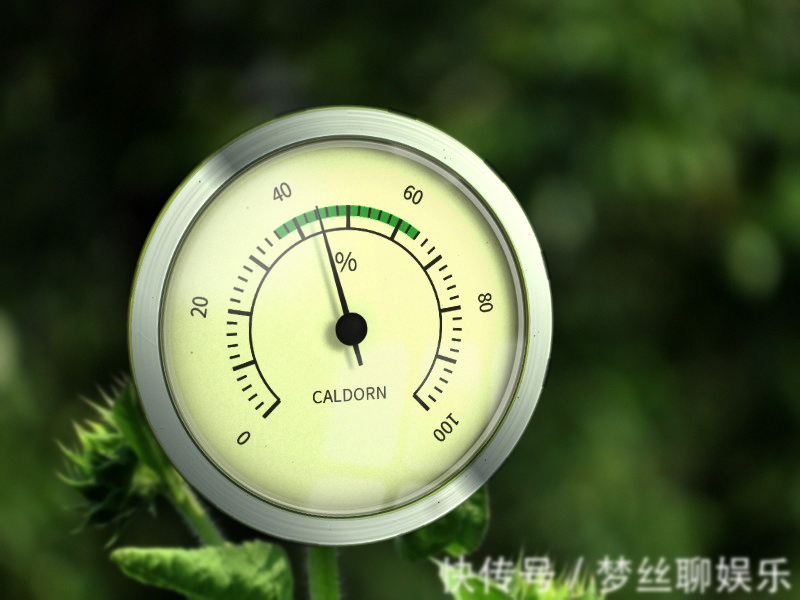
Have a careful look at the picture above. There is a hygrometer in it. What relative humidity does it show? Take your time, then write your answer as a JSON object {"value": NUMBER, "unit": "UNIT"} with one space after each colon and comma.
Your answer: {"value": 44, "unit": "%"}
